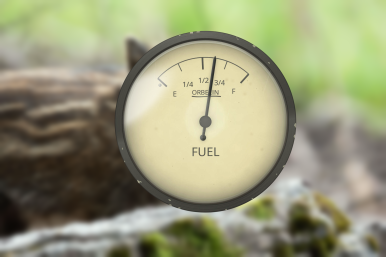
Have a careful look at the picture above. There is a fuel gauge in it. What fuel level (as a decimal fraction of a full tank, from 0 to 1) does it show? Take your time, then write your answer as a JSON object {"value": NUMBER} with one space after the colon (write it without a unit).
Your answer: {"value": 0.625}
